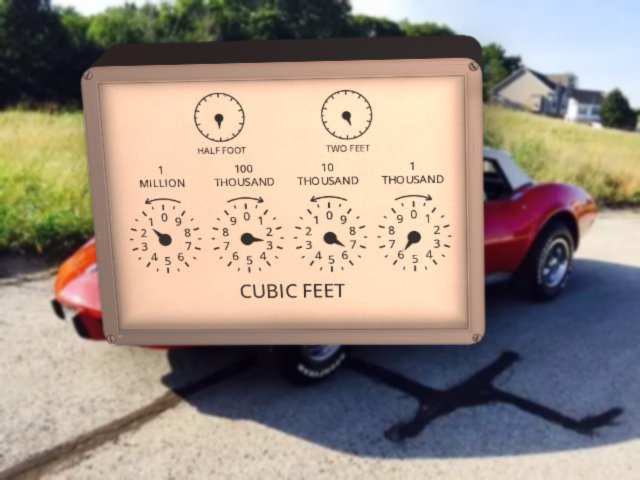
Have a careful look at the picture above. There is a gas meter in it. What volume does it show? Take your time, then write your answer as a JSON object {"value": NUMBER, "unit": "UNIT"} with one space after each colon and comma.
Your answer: {"value": 126600, "unit": "ft³"}
